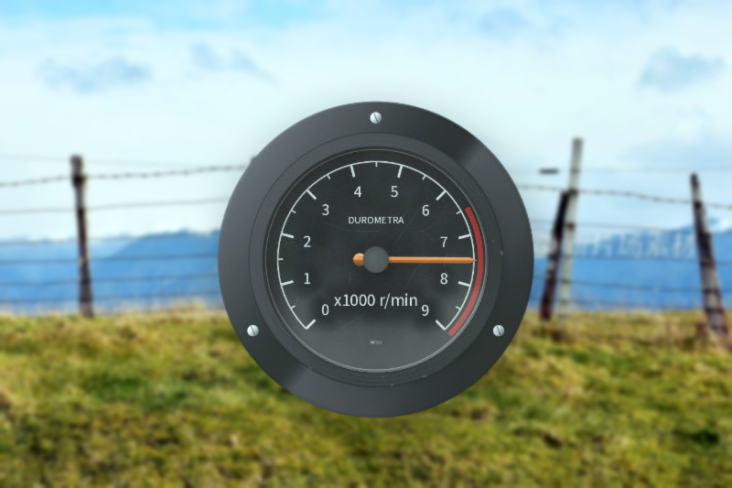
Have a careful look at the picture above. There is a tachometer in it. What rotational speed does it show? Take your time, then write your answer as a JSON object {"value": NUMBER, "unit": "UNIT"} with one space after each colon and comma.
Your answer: {"value": 7500, "unit": "rpm"}
